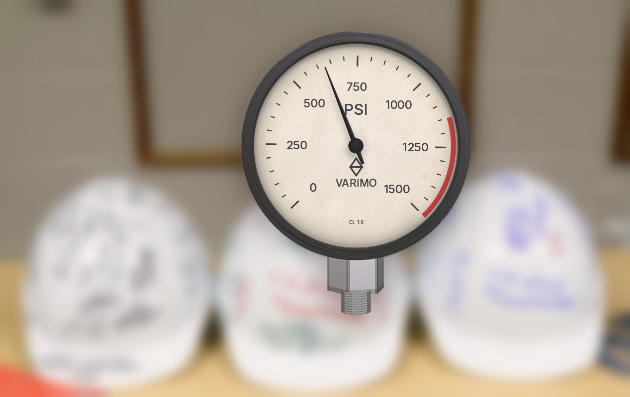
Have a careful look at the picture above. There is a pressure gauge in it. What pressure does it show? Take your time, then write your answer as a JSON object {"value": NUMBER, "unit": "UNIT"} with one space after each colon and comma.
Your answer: {"value": 625, "unit": "psi"}
